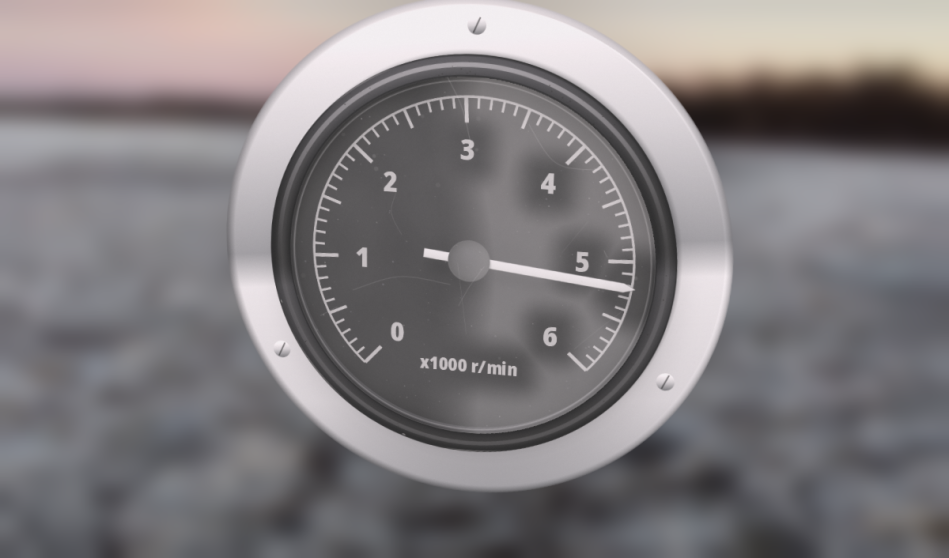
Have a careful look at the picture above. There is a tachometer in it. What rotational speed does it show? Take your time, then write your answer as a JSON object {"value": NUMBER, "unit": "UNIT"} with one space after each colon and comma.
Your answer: {"value": 5200, "unit": "rpm"}
